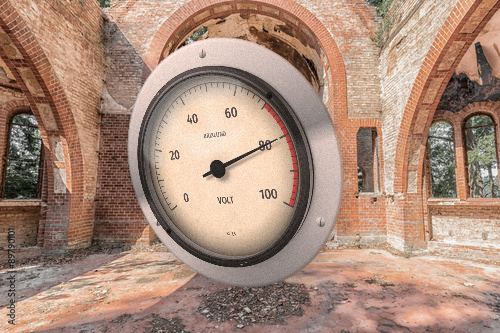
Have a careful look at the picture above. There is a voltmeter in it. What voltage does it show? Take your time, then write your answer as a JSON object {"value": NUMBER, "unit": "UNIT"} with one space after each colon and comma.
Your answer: {"value": 80, "unit": "V"}
